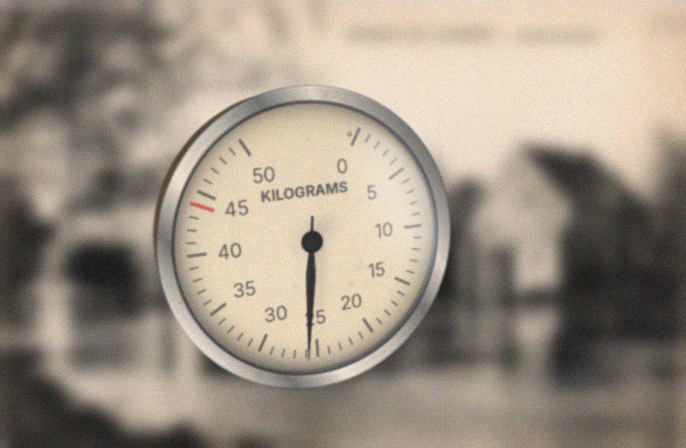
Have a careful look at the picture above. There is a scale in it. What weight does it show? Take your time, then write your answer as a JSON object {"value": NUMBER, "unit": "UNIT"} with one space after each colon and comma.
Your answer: {"value": 26, "unit": "kg"}
